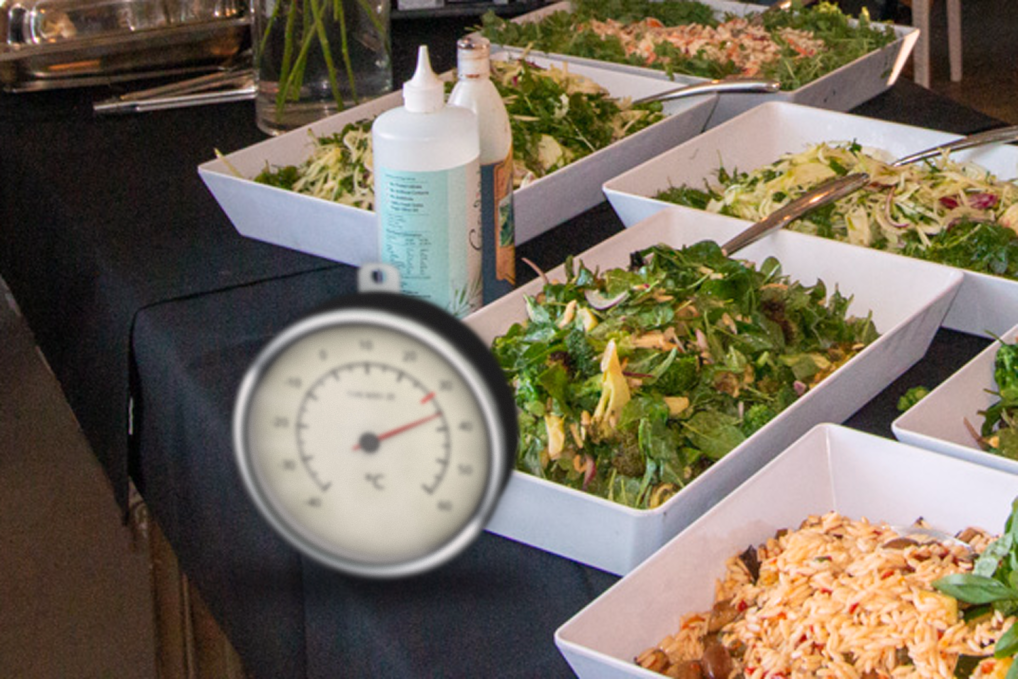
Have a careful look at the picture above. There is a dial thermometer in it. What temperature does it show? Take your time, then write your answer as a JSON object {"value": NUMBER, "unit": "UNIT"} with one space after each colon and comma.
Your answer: {"value": 35, "unit": "°C"}
